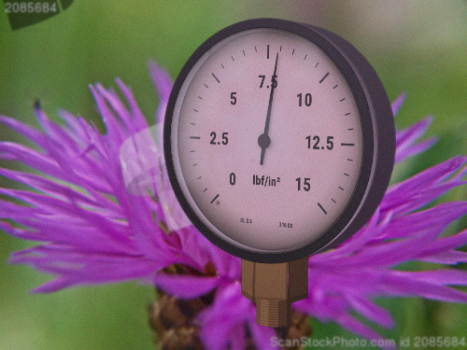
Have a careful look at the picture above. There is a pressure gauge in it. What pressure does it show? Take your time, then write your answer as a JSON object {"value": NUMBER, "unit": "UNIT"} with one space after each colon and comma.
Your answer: {"value": 8, "unit": "psi"}
